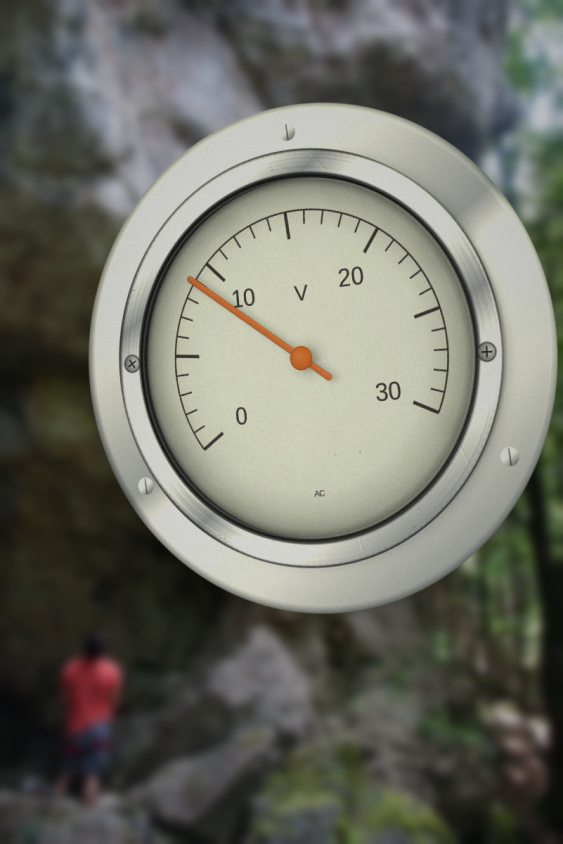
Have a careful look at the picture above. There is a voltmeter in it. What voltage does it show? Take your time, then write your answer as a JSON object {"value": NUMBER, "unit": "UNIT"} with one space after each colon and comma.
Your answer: {"value": 9, "unit": "V"}
